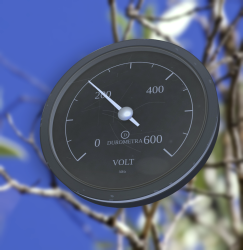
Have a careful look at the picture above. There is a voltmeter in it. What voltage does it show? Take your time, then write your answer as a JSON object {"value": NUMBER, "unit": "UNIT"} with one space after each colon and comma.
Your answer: {"value": 200, "unit": "V"}
